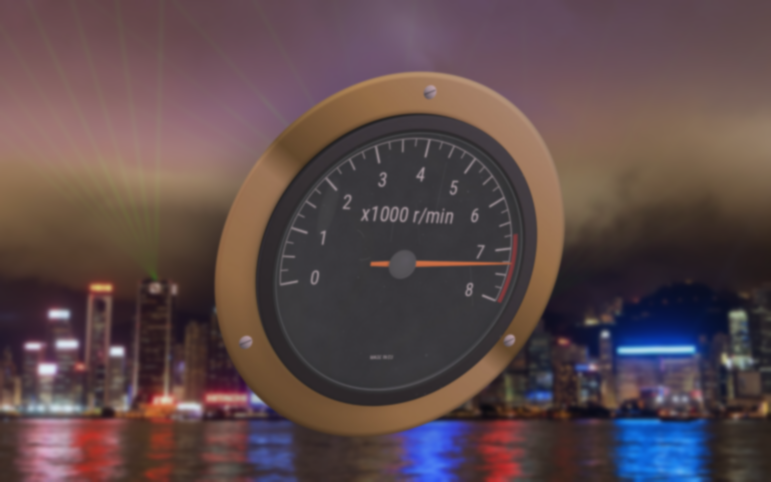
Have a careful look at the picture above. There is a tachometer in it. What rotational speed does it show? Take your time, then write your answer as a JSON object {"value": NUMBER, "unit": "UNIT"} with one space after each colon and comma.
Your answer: {"value": 7250, "unit": "rpm"}
